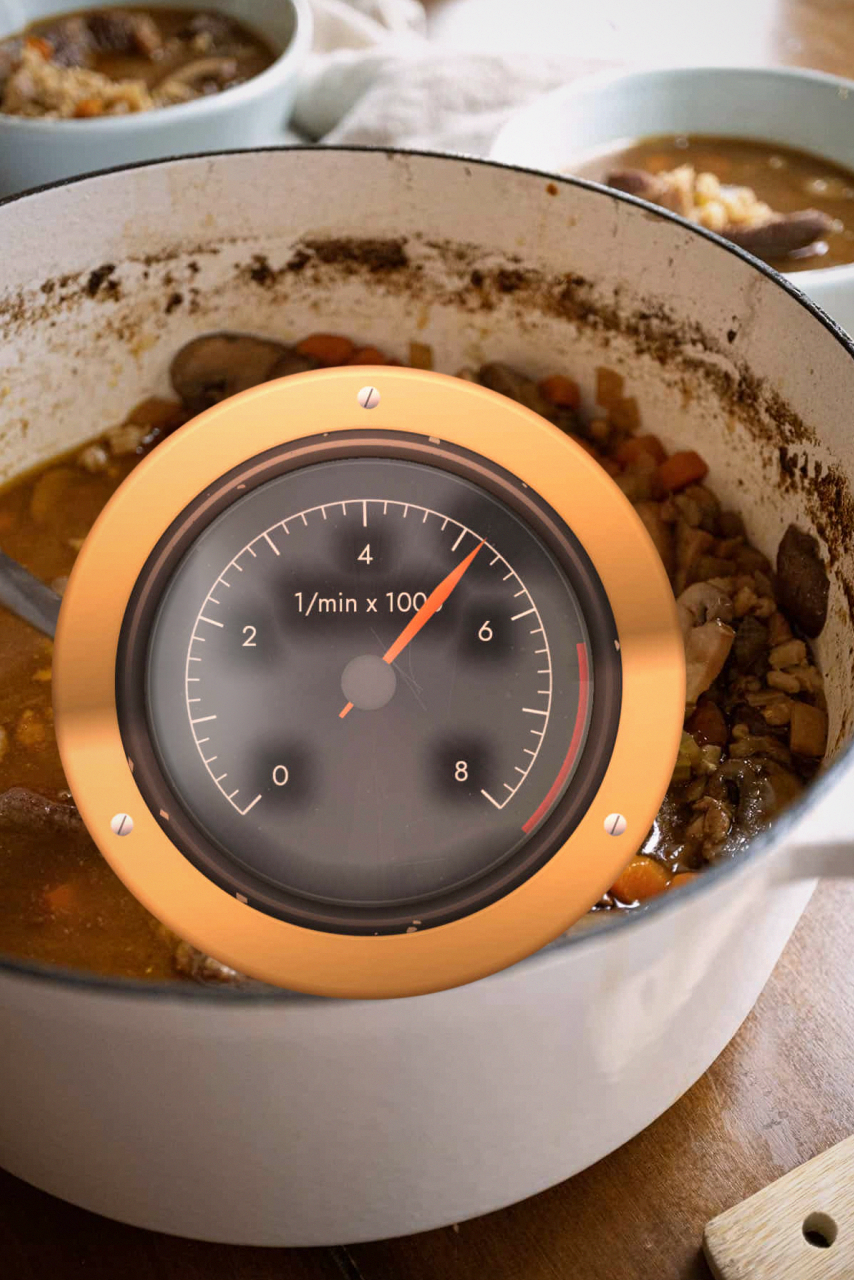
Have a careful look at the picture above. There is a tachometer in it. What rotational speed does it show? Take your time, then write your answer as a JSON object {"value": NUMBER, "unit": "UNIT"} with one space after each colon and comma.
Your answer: {"value": 5200, "unit": "rpm"}
